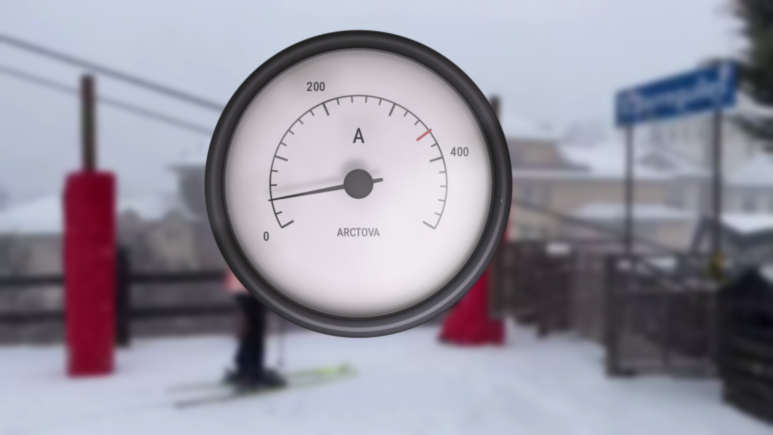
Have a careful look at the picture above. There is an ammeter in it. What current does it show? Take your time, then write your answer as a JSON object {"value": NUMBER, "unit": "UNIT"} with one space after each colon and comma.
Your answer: {"value": 40, "unit": "A"}
